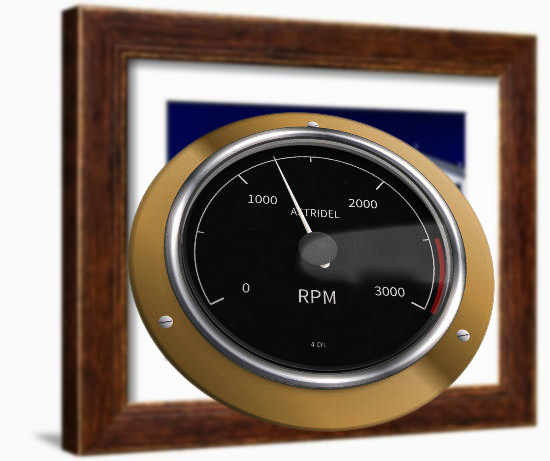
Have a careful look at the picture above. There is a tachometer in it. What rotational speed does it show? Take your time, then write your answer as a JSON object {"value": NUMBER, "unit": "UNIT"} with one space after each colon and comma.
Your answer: {"value": 1250, "unit": "rpm"}
